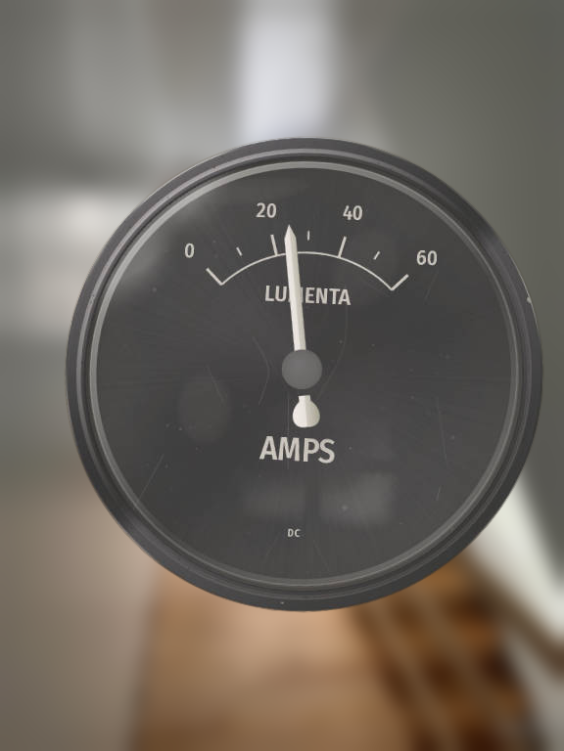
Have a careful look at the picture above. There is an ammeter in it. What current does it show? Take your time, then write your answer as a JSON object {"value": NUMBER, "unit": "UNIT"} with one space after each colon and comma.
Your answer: {"value": 25, "unit": "A"}
